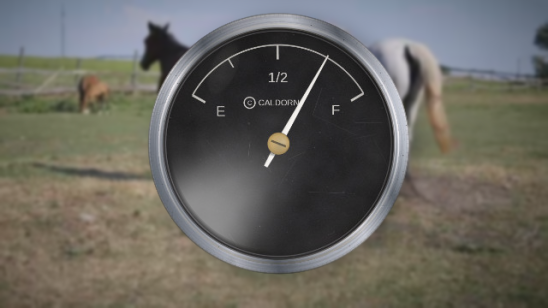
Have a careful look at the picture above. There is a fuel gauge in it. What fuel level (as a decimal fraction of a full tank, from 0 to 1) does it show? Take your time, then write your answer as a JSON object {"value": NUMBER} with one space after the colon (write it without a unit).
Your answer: {"value": 0.75}
